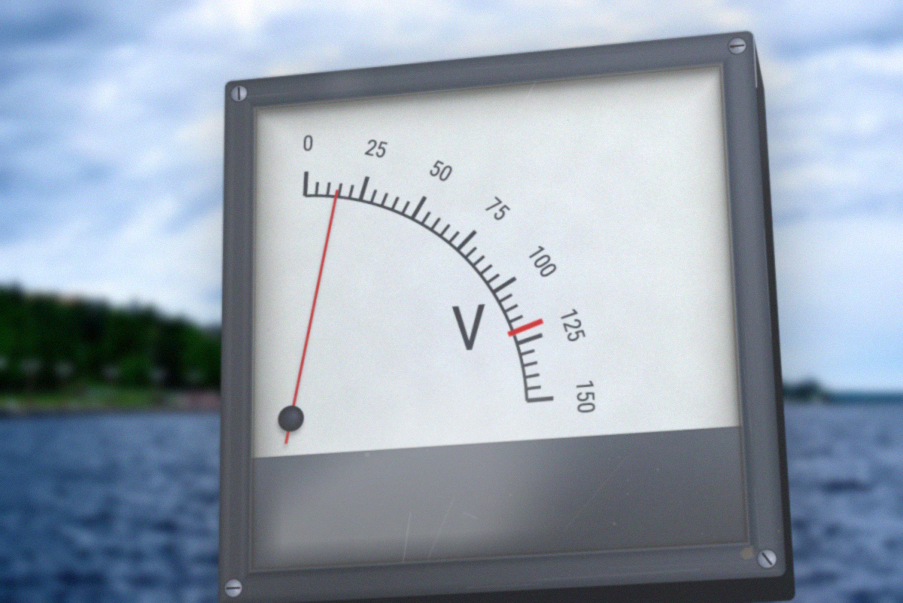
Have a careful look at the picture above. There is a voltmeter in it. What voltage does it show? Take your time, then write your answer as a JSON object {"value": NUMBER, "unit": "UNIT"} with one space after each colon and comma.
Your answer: {"value": 15, "unit": "V"}
